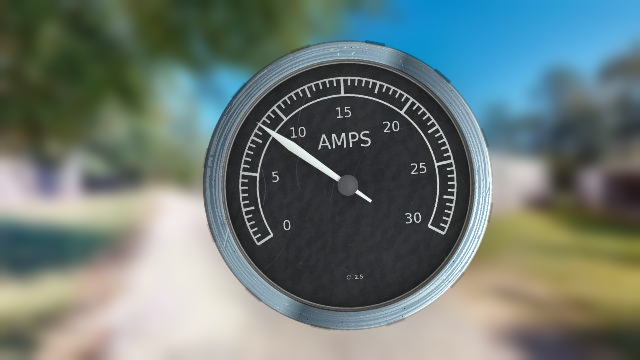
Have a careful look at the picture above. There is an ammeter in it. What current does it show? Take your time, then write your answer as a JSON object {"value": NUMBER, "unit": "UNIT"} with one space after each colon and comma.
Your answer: {"value": 8.5, "unit": "A"}
